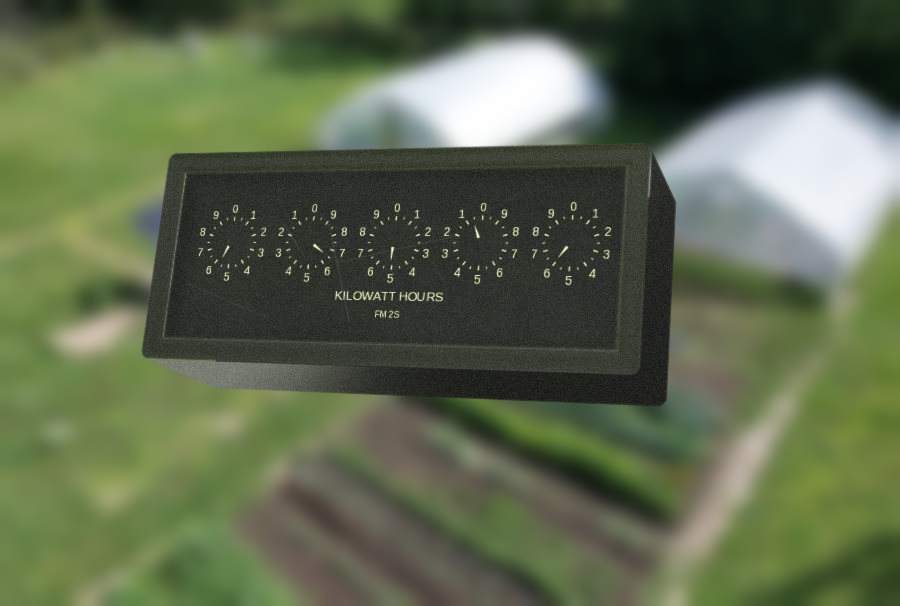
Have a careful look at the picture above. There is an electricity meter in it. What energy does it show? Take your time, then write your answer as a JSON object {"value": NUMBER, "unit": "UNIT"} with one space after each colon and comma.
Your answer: {"value": 56506, "unit": "kWh"}
